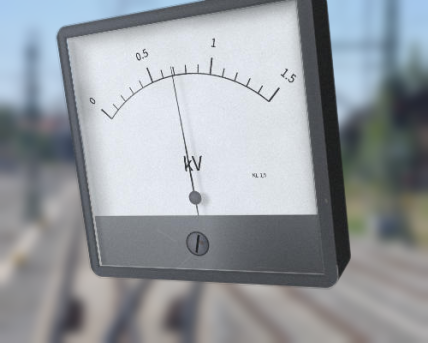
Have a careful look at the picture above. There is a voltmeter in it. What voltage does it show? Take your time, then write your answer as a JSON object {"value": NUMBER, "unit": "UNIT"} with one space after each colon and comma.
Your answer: {"value": 0.7, "unit": "kV"}
